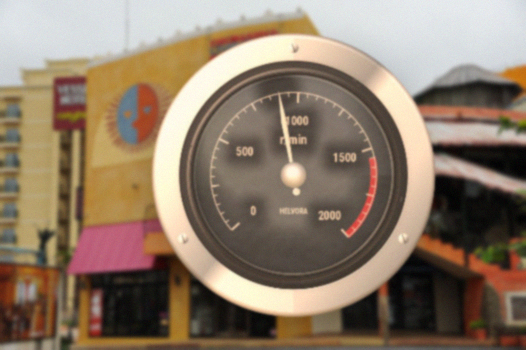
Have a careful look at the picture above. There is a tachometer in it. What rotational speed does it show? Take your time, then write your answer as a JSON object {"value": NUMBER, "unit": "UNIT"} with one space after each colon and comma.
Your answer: {"value": 900, "unit": "rpm"}
